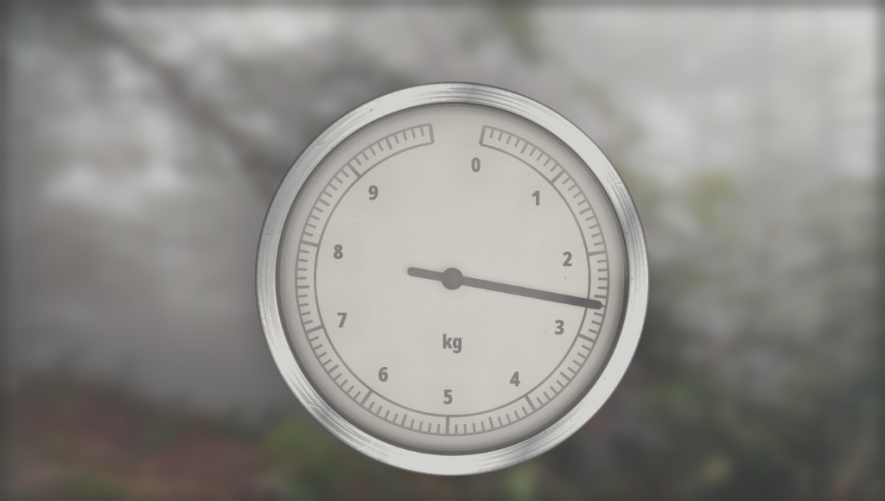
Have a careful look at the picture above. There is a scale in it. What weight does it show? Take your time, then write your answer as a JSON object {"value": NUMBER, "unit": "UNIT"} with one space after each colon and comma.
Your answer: {"value": 2.6, "unit": "kg"}
